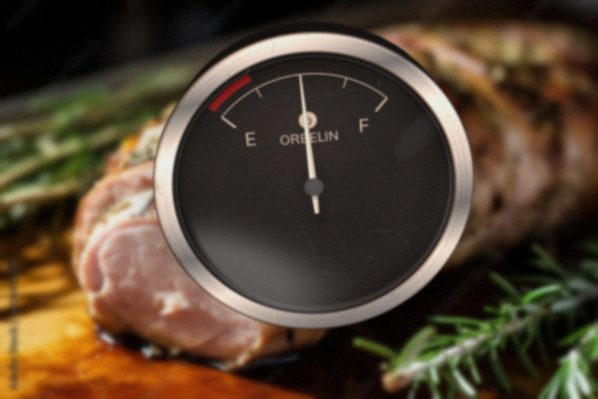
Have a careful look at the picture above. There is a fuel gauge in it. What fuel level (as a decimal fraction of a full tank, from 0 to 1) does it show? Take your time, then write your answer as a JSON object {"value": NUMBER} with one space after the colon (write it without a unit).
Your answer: {"value": 0.5}
